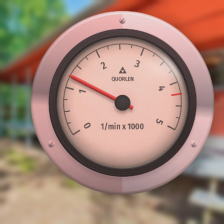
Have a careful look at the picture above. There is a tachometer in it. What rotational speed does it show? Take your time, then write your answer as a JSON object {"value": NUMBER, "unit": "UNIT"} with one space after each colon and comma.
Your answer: {"value": 1250, "unit": "rpm"}
